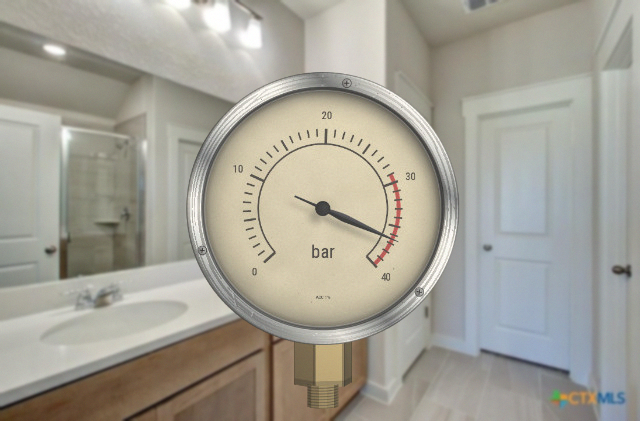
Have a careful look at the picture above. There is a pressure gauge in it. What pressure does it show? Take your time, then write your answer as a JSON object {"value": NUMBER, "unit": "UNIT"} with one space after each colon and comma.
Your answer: {"value": 36.5, "unit": "bar"}
